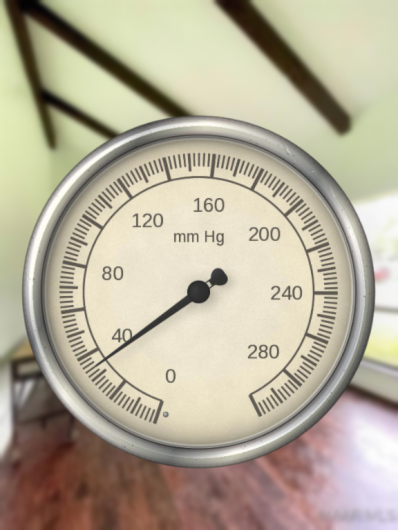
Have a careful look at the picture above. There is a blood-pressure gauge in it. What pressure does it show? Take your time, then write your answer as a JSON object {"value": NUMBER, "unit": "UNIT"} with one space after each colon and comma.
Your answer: {"value": 34, "unit": "mmHg"}
